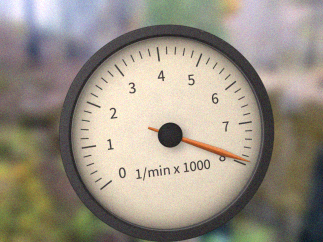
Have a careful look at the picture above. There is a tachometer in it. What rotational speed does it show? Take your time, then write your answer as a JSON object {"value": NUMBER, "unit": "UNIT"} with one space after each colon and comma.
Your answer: {"value": 7900, "unit": "rpm"}
